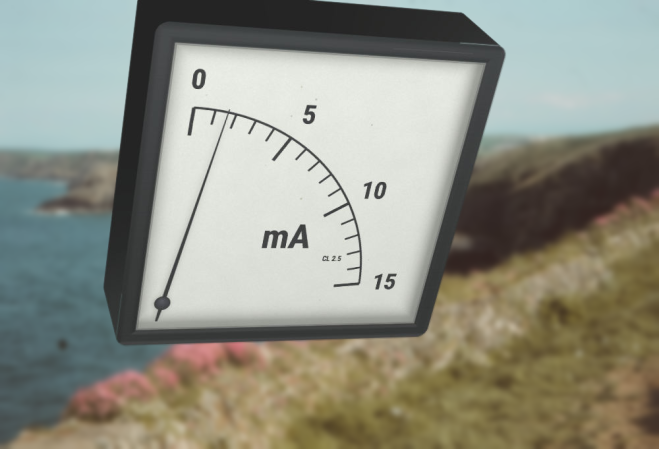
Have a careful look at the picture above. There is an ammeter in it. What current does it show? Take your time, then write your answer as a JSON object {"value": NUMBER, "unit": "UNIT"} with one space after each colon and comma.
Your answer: {"value": 1.5, "unit": "mA"}
